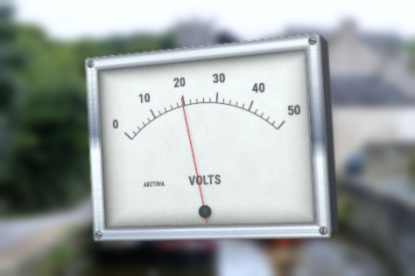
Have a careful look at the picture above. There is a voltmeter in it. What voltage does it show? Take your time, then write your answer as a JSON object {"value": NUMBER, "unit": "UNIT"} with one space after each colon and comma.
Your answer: {"value": 20, "unit": "V"}
